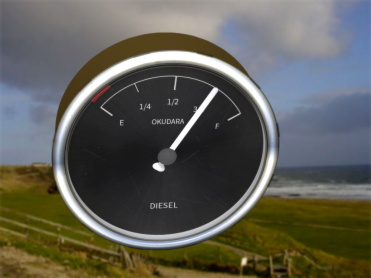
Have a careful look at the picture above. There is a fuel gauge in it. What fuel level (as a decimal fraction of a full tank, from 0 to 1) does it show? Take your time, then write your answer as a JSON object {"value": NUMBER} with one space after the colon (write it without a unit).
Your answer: {"value": 0.75}
